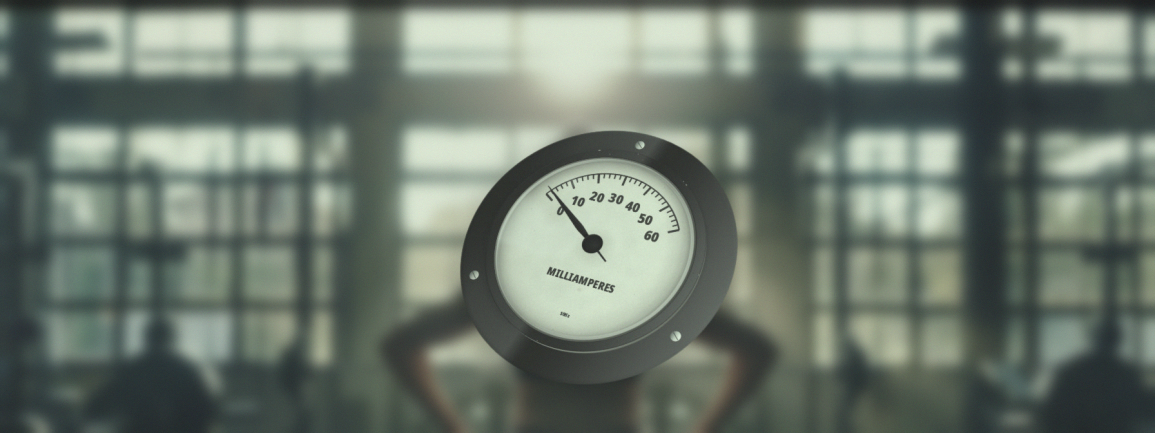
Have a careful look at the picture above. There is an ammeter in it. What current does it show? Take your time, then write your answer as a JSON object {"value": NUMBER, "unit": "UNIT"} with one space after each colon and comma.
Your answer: {"value": 2, "unit": "mA"}
